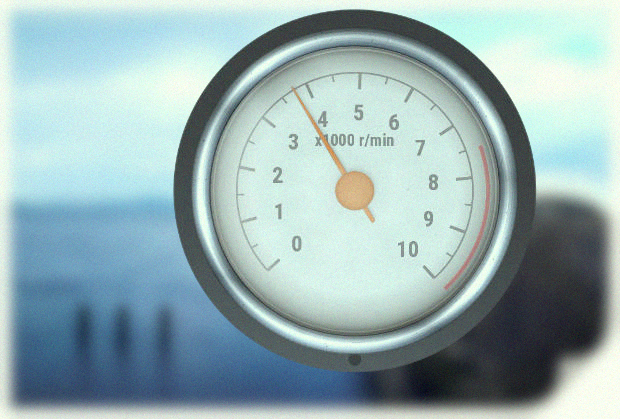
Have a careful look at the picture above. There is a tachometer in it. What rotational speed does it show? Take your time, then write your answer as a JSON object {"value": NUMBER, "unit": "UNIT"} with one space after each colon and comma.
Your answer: {"value": 3750, "unit": "rpm"}
